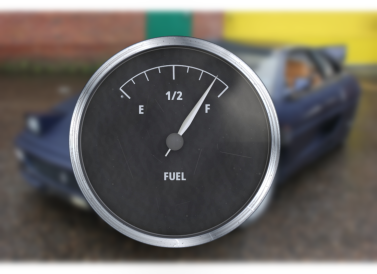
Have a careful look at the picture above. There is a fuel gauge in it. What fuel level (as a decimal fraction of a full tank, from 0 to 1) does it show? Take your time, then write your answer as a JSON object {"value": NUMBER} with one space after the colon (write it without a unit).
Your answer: {"value": 0.875}
